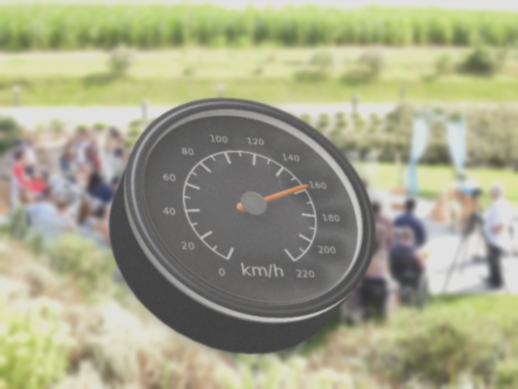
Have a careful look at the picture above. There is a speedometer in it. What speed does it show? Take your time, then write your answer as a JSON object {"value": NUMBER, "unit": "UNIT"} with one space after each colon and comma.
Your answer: {"value": 160, "unit": "km/h"}
